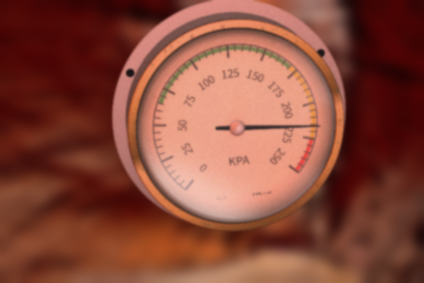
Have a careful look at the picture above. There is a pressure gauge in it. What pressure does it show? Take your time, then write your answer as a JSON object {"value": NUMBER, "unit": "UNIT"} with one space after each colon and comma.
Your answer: {"value": 215, "unit": "kPa"}
